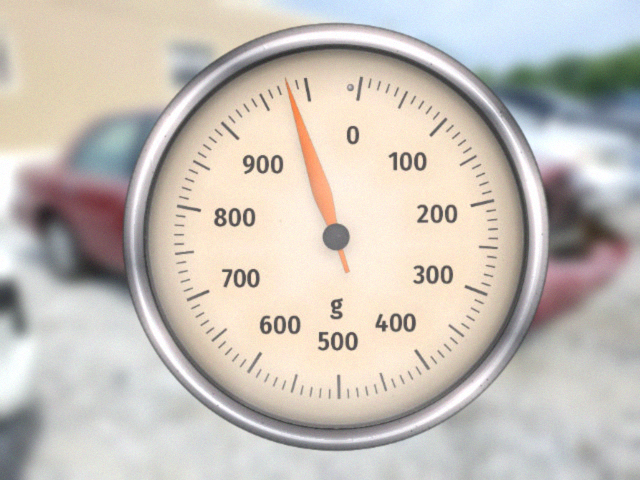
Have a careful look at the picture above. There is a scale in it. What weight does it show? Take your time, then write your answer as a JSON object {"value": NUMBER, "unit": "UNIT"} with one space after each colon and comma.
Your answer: {"value": 980, "unit": "g"}
